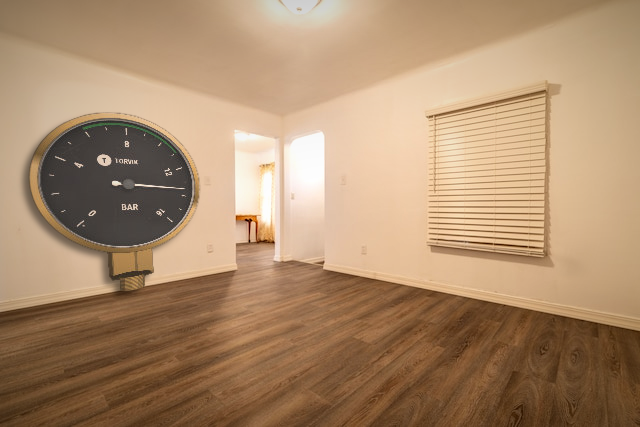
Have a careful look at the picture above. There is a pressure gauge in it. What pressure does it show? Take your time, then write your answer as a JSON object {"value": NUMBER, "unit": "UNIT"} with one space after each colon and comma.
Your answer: {"value": 13.5, "unit": "bar"}
